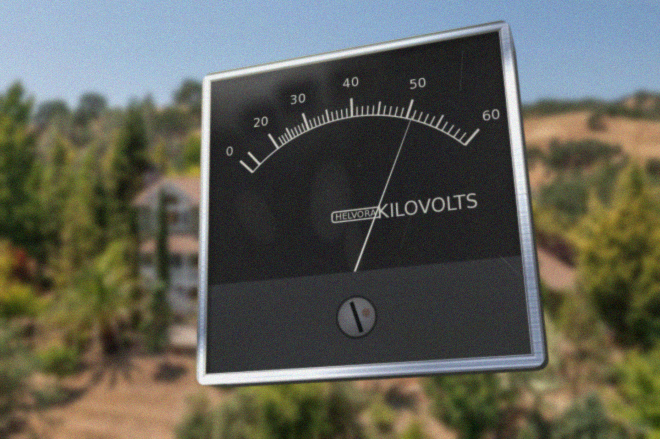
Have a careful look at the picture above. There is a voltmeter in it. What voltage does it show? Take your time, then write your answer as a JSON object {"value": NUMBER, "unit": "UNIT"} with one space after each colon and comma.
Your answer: {"value": 51, "unit": "kV"}
